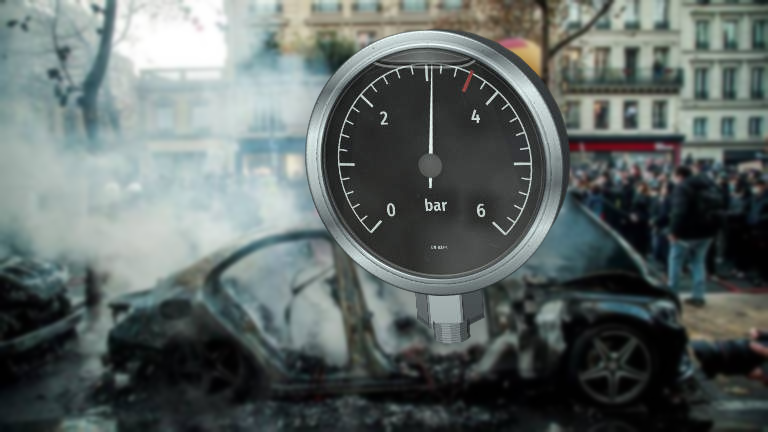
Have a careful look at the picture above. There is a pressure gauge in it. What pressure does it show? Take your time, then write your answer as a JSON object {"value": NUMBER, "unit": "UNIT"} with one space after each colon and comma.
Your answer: {"value": 3.1, "unit": "bar"}
